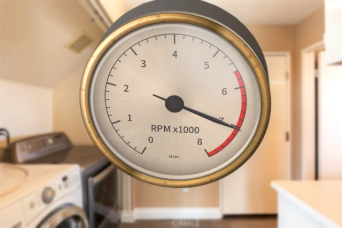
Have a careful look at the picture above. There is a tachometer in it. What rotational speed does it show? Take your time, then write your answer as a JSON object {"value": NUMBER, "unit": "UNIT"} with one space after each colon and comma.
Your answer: {"value": 7000, "unit": "rpm"}
